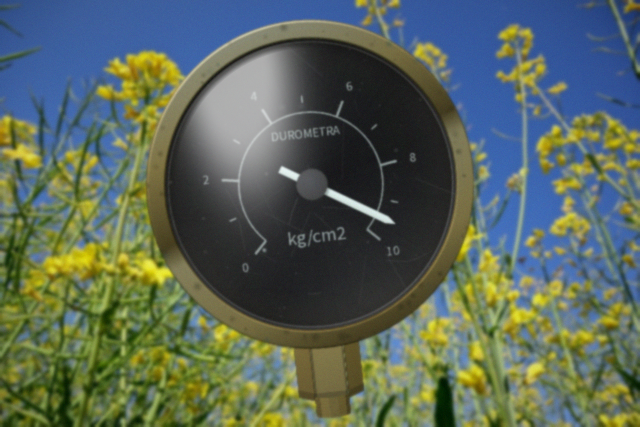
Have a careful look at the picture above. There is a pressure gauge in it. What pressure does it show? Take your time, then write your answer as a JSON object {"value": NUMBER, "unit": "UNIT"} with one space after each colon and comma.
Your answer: {"value": 9.5, "unit": "kg/cm²"}
